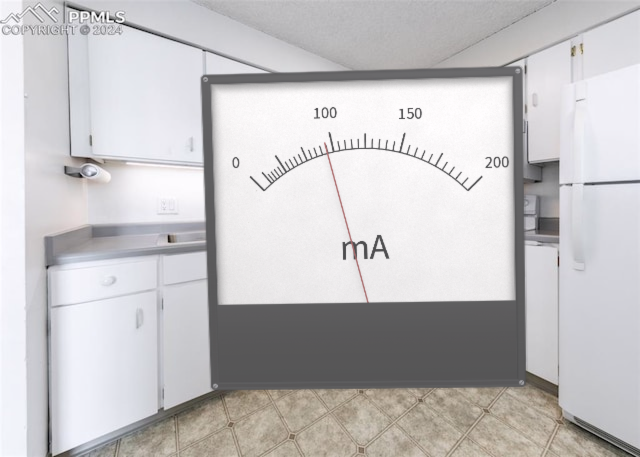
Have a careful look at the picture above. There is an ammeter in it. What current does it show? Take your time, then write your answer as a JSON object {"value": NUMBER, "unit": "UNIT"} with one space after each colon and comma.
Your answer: {"value": 95, "unit": "mA"}
